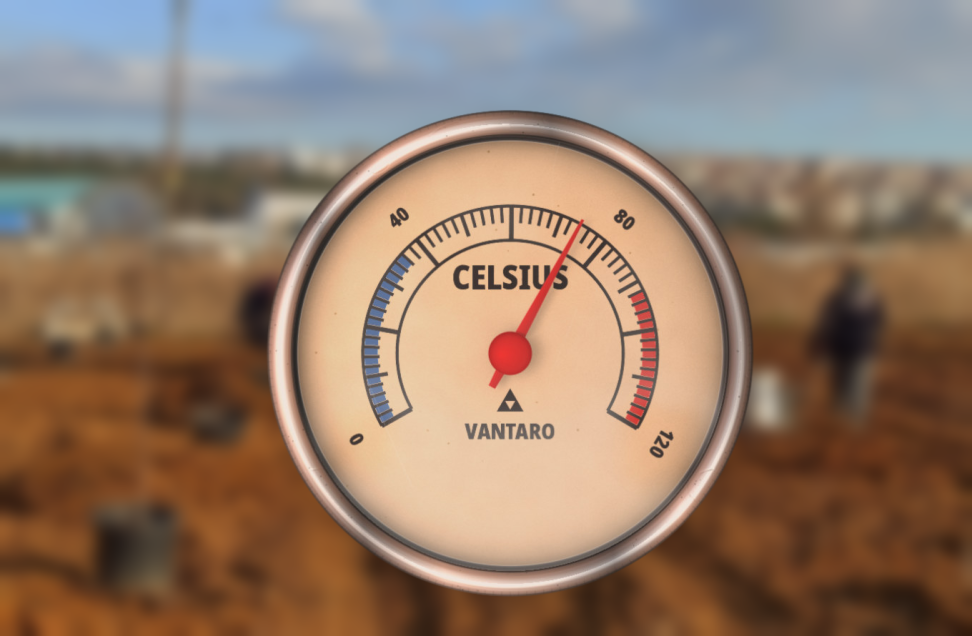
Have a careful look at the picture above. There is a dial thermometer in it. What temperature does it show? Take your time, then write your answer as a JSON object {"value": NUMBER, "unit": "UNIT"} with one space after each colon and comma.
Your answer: {"value": 74, "unit": "°C"}
